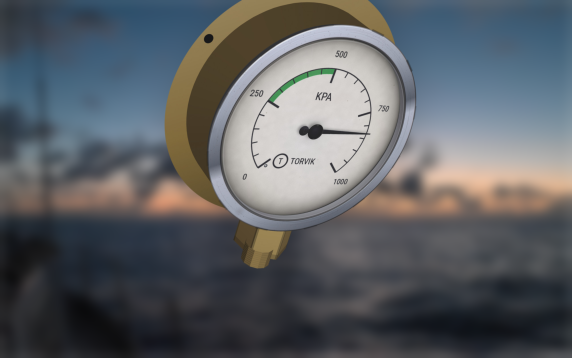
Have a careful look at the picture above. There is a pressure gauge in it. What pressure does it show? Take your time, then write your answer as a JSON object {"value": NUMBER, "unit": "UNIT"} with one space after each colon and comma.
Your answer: {"value": 825, "unit": "kPa"}
